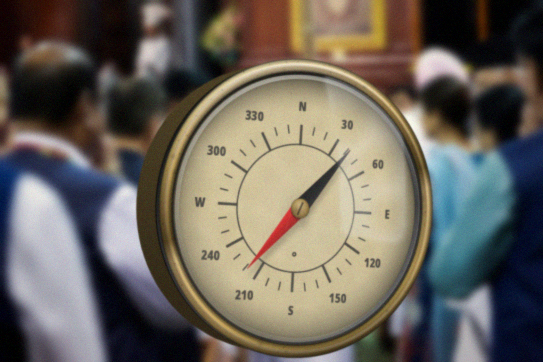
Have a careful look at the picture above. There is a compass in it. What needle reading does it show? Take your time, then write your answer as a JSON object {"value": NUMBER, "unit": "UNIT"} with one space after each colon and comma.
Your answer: {"value": 220, "unit": "°"}
